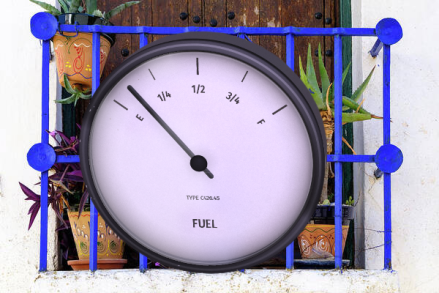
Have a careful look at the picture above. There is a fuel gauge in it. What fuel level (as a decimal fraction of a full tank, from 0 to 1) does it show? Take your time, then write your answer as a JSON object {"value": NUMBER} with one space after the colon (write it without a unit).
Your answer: {"value": 0.125}
